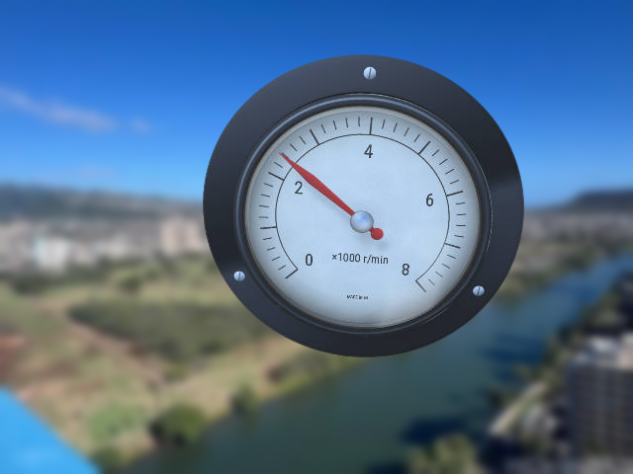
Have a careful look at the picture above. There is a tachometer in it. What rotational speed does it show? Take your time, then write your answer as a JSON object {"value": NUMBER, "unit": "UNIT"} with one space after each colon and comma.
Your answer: {"value": 2400, "unit": "rpm"}
